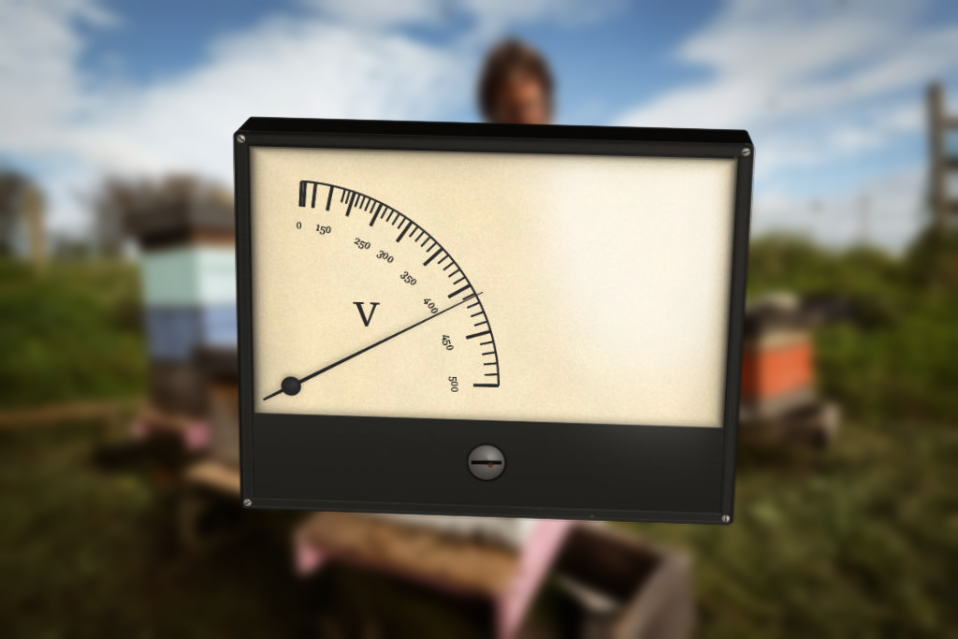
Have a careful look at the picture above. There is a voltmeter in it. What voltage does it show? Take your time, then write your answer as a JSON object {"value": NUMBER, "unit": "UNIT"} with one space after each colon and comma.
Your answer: {"value": 410, "unit": "V"}
